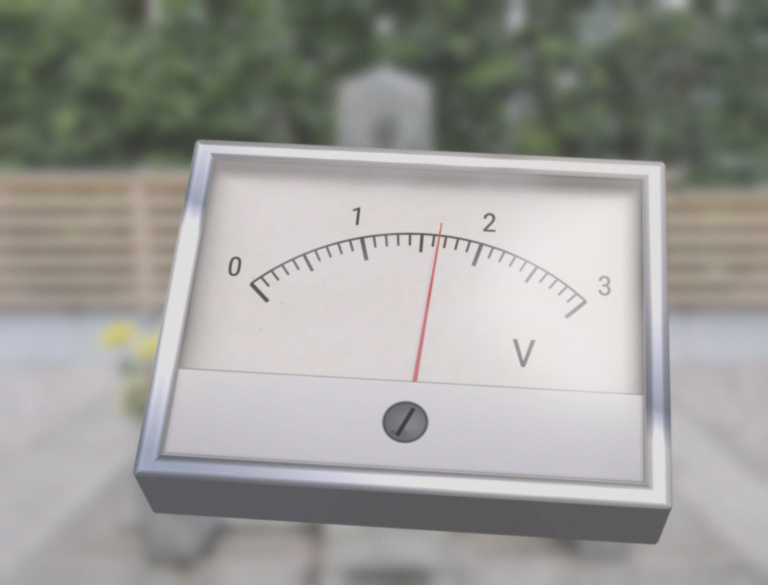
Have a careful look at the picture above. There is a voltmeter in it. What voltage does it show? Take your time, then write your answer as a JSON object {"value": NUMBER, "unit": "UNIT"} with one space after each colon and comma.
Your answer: {"value": 1.65, "unit": "V"}
